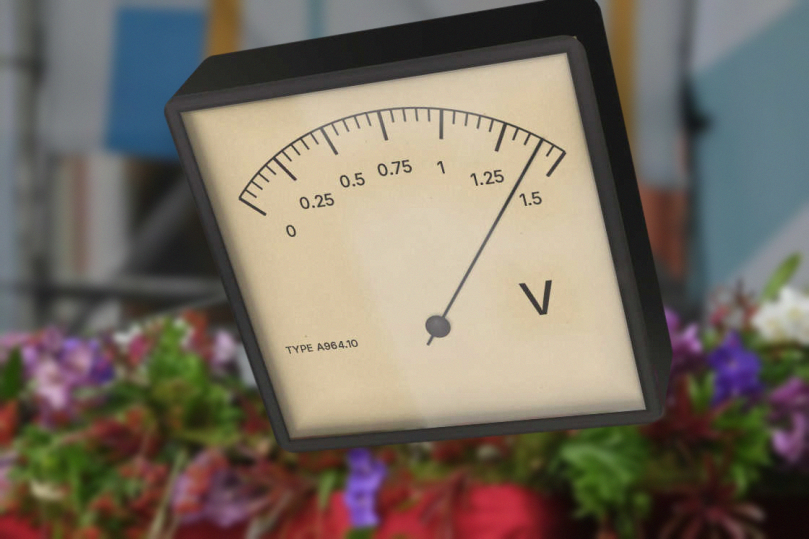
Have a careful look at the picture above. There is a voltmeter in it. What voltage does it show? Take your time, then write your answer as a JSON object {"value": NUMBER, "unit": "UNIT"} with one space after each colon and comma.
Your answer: {"value": 1.4, "unit": "V"}
